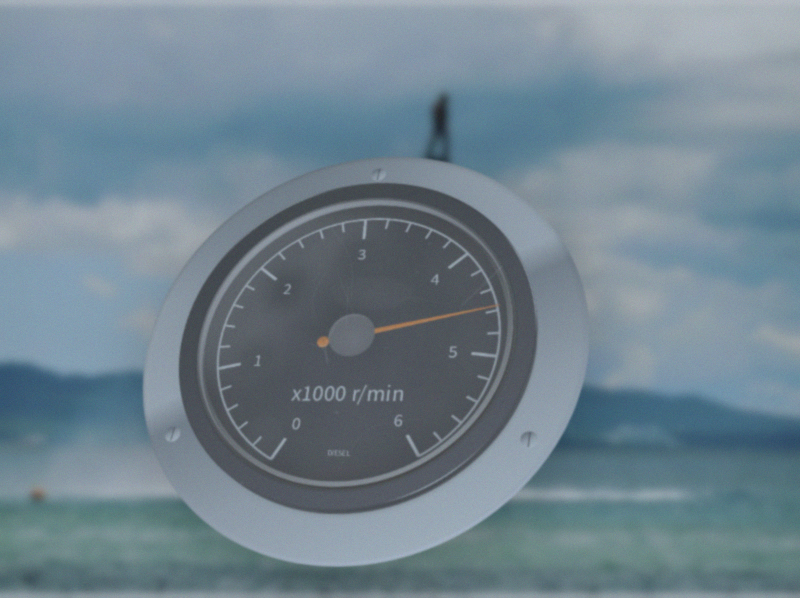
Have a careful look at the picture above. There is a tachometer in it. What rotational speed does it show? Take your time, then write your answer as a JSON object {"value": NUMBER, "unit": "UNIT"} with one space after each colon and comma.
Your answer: {"value": 4600, "unit": "rpm"}
